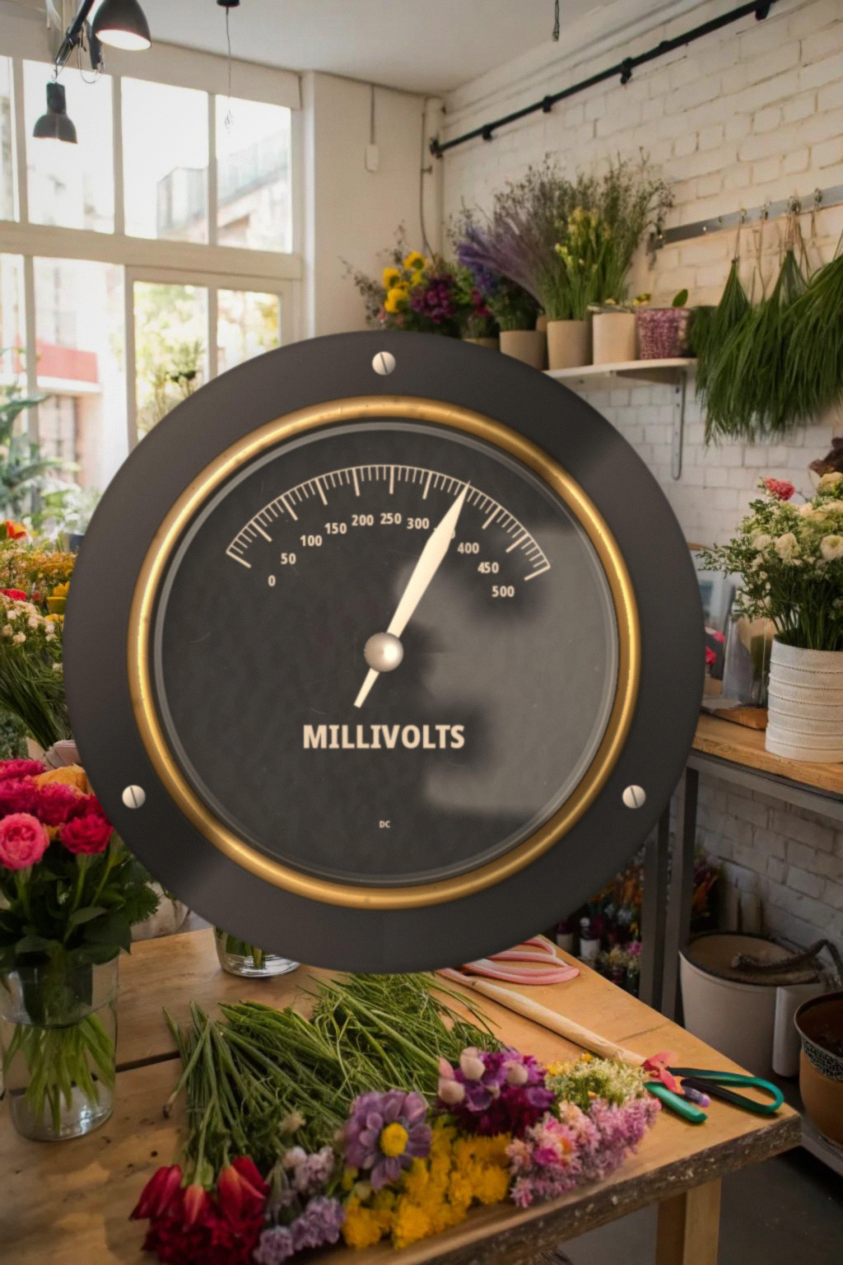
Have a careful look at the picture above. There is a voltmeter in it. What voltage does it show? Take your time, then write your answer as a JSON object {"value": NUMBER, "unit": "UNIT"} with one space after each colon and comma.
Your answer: {"value": 350, "unit": "mV"}
